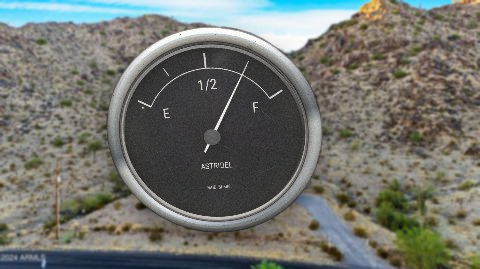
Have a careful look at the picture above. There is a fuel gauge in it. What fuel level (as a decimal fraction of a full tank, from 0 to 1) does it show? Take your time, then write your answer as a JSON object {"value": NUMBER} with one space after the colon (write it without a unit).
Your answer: {"value": 0.75}
